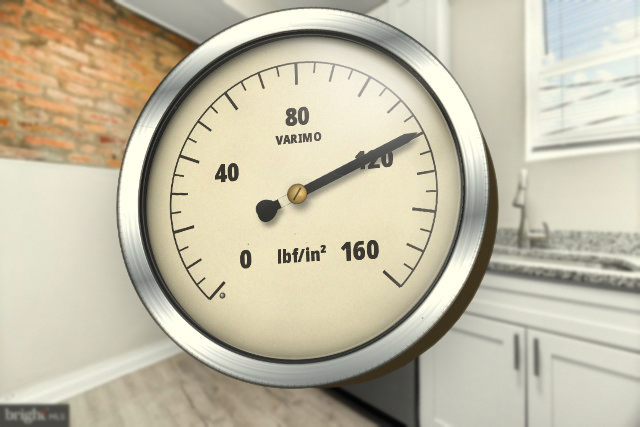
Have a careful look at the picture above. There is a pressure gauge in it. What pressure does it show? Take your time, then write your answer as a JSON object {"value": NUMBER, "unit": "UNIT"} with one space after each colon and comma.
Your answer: {"value": 120, "unit": "psi"}
